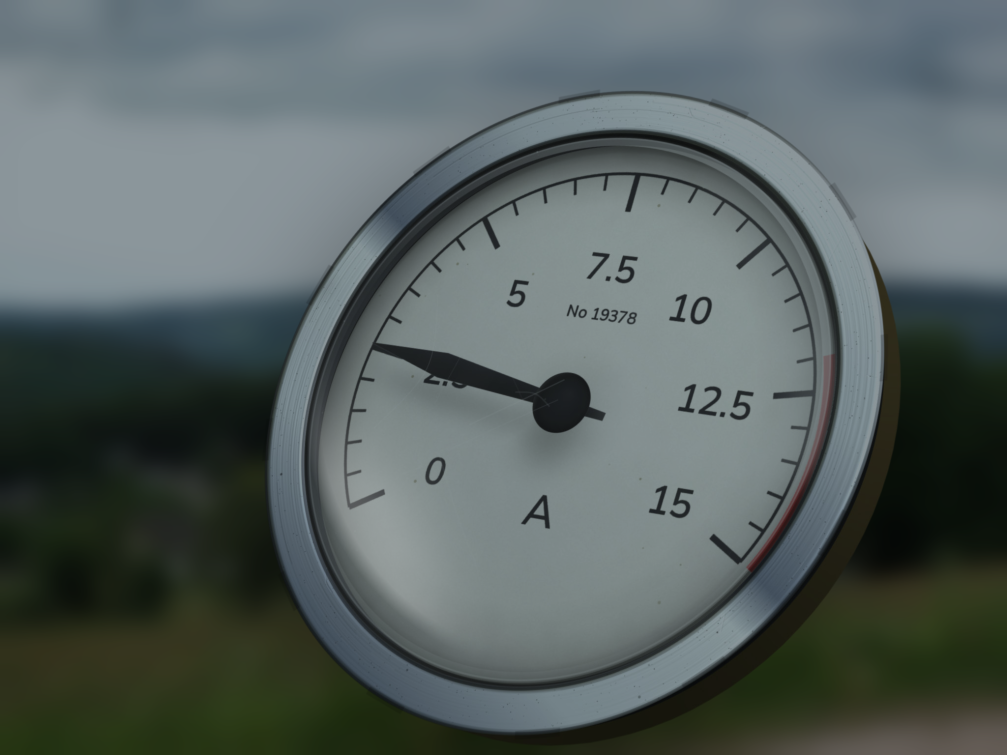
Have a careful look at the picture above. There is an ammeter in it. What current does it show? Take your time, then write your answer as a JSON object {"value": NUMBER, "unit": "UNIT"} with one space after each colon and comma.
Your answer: {"value": 2.5, "unit": "A"}
